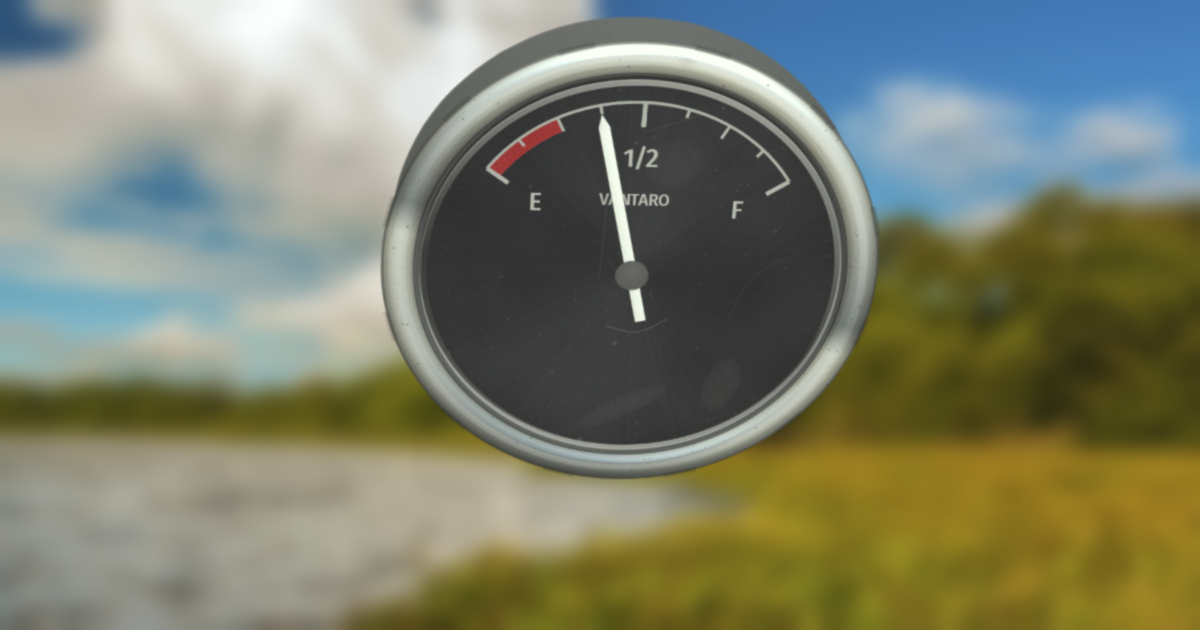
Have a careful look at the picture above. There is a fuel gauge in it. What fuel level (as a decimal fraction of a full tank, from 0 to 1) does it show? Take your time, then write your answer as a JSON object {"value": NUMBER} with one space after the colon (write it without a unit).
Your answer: {"value": 0.375}
